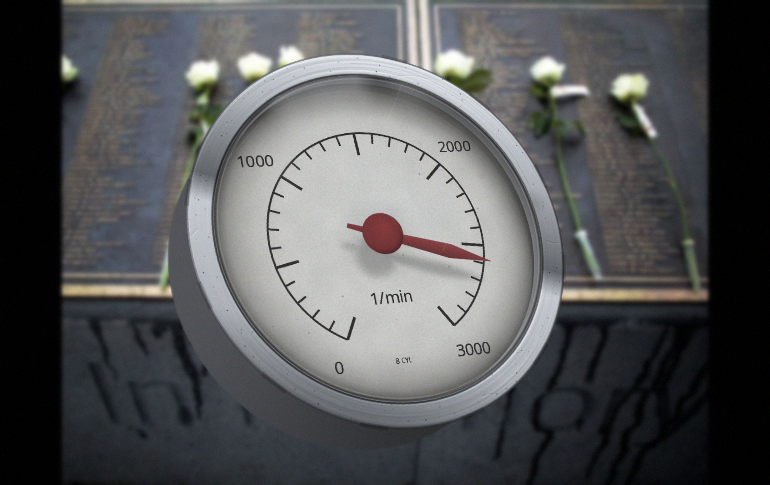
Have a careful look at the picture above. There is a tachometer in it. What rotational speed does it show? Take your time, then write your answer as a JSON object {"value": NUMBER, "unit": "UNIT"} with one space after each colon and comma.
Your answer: {"value": 2600, "unit": "rpm"}
